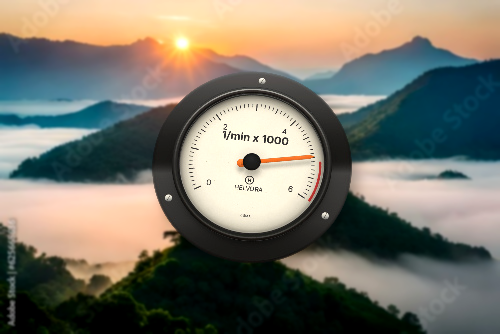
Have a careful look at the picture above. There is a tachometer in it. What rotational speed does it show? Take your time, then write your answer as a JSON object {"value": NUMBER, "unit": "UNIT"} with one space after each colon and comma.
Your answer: {"value": 5000, "unit": "rpm"}
